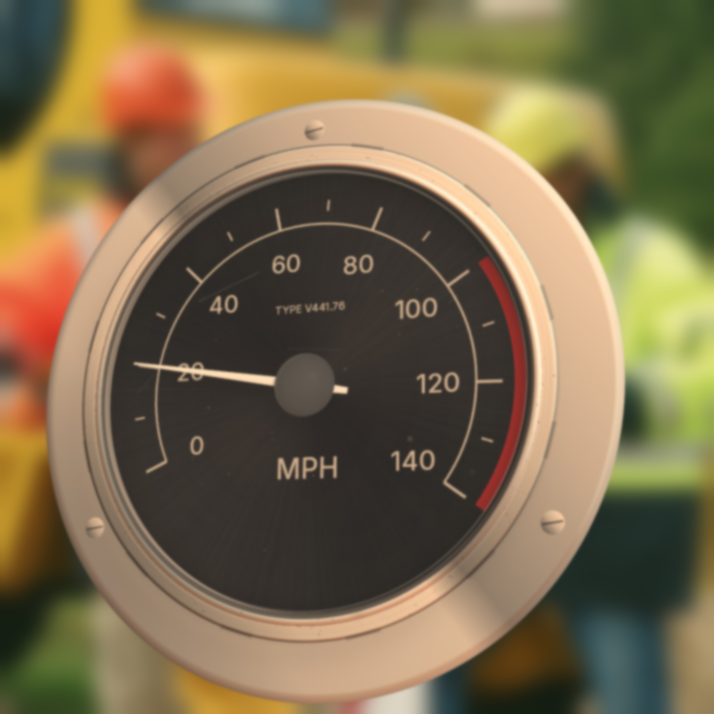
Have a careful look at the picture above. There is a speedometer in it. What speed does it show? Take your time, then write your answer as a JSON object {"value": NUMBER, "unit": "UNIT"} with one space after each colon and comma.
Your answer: {"value": 20, "unit": "mph"}
